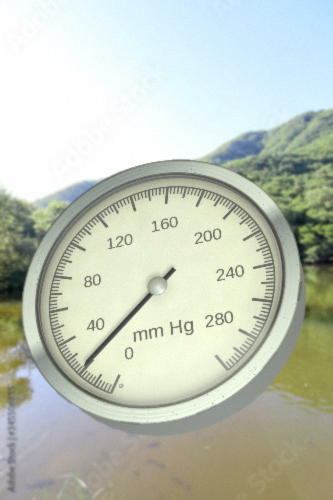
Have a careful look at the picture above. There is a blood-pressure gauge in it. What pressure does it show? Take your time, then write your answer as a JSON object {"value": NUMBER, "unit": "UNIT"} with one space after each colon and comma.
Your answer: {"value": 20, "unit": "mmHg"}
